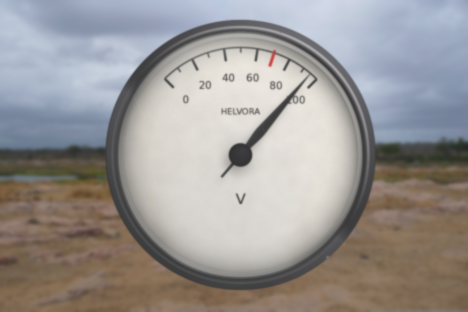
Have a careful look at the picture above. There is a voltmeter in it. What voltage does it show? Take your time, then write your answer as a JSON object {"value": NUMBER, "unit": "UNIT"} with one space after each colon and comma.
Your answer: {"value": 95, "unit": "V"}
